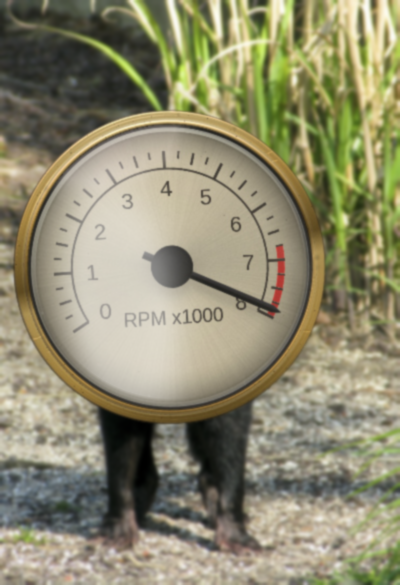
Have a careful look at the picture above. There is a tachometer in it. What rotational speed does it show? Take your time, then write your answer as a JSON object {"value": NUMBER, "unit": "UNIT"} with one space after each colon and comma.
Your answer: {"value": 7875, "unit": "rpm"}
